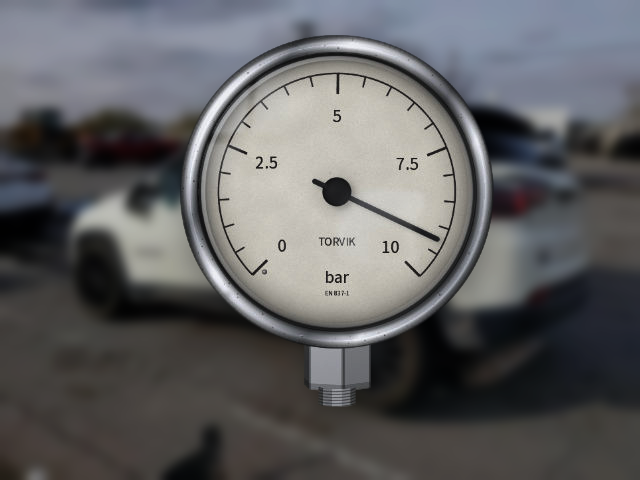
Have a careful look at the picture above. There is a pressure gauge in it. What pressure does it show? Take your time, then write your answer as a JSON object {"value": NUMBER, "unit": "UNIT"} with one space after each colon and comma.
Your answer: {"value": 9.25, "unit": "bar"}
